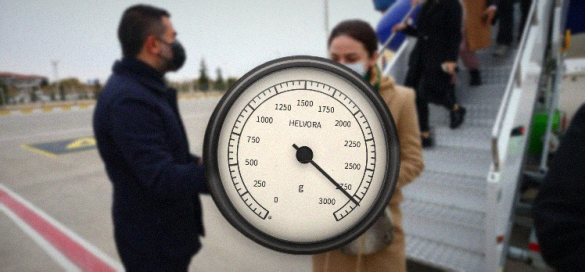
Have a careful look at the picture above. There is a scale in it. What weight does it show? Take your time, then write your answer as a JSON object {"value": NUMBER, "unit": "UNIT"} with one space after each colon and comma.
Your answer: {"value": 2800, "unit": "g"}
